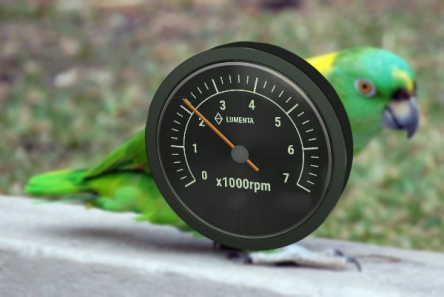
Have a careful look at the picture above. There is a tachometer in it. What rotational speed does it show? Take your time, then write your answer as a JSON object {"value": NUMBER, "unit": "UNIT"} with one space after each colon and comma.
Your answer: {"value": 2200, "unit": "rpm"}
